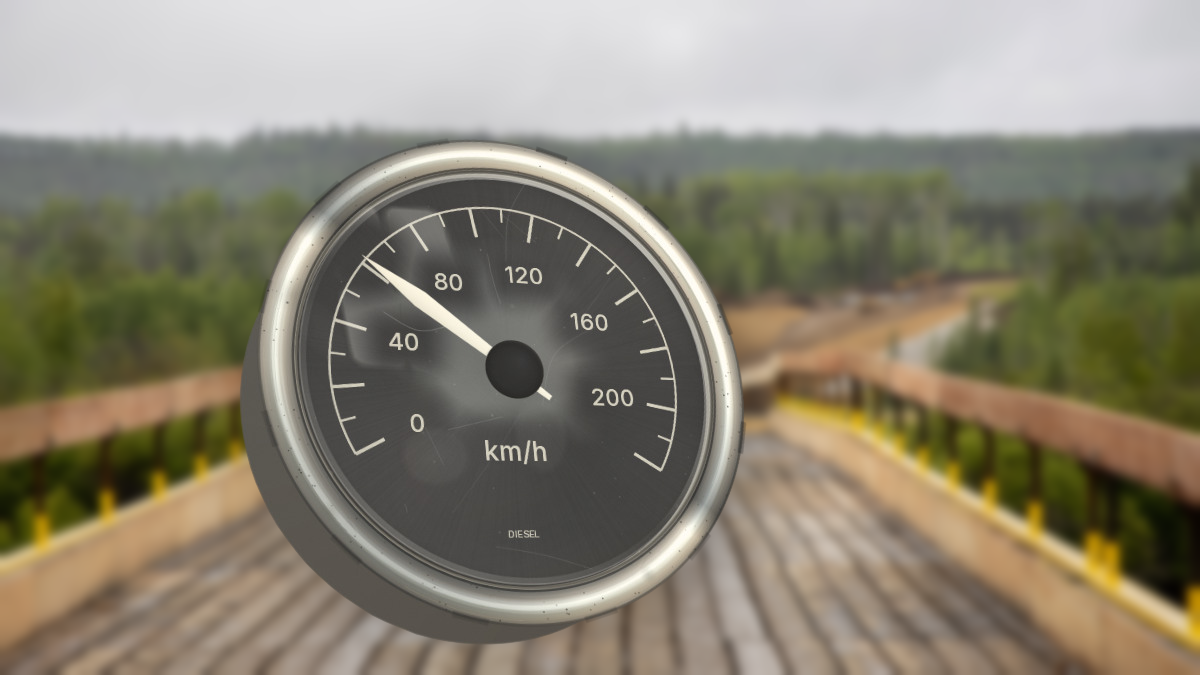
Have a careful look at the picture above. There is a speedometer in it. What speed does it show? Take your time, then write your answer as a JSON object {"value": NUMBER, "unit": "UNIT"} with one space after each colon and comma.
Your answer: {"value": 60, "unit": "km/h"}
